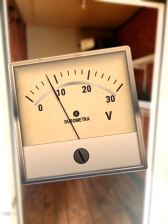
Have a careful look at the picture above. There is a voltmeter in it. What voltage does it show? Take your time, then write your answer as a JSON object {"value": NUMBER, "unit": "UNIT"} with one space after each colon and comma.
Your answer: {"value": 8, "unit": "V"}
